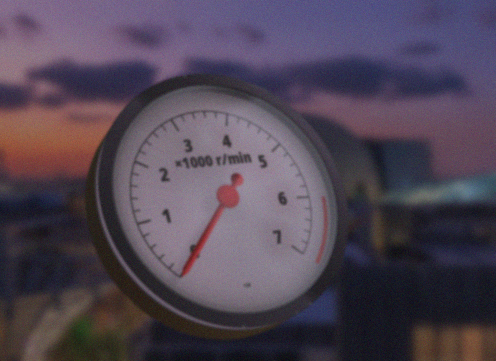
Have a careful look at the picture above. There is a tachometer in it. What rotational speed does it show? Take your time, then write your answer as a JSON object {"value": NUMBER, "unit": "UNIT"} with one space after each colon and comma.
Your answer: {"value": 0, "unit": "rpm"}
